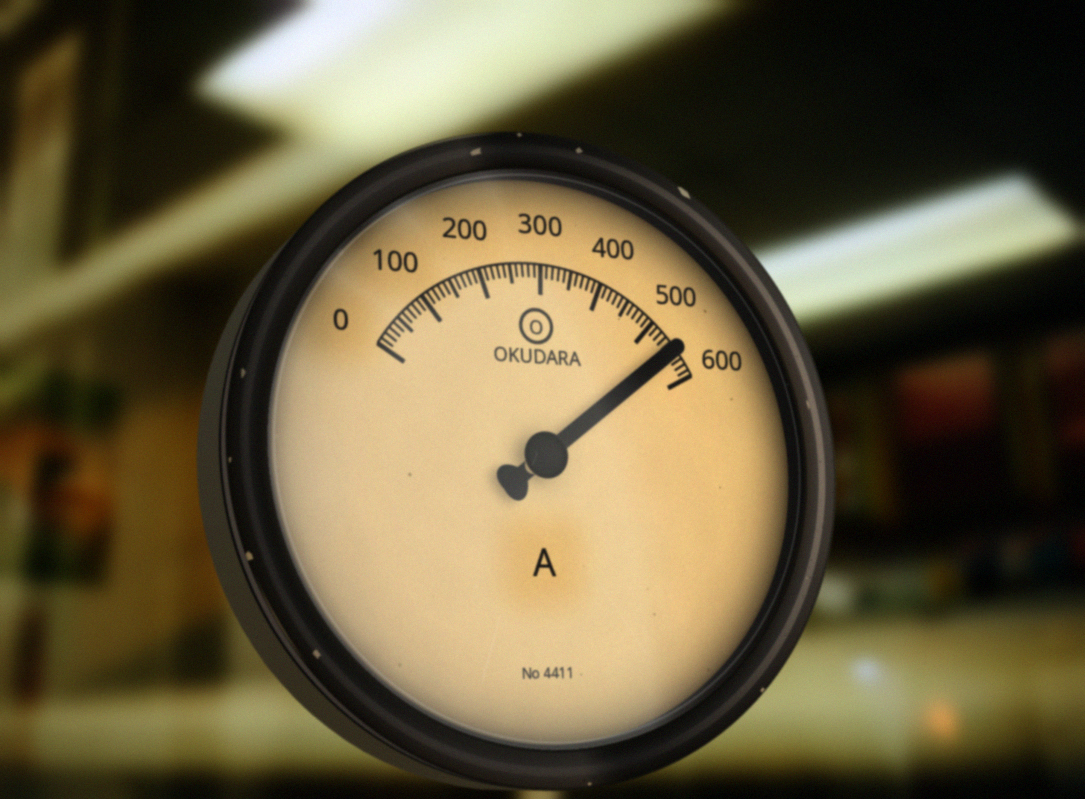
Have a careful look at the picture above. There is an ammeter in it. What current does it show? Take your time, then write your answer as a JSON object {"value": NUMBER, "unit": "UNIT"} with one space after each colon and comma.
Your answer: {"value": 550, "unit": "A"}
